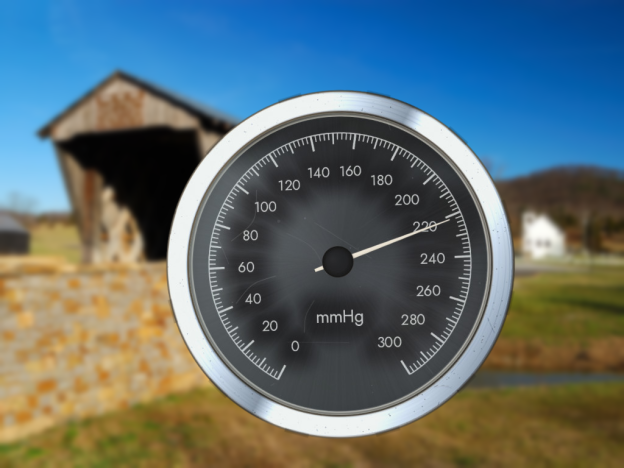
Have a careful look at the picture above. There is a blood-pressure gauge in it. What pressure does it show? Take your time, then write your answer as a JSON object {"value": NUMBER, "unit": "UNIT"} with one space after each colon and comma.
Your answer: {"value": 222, "unit": "mmHg"}
